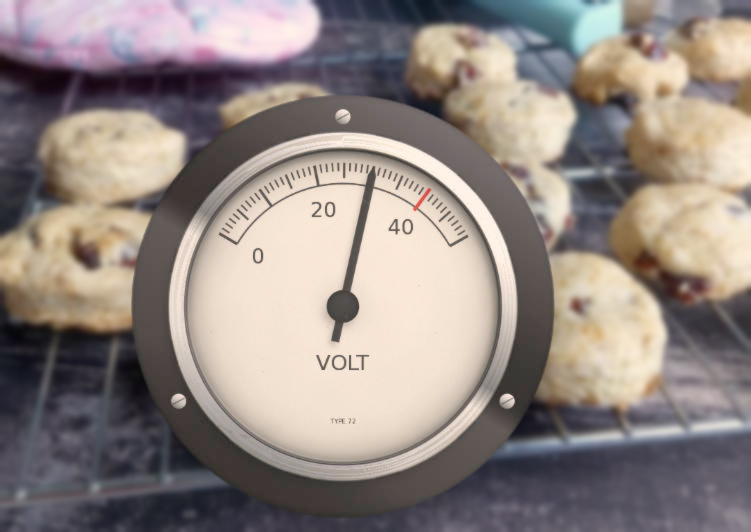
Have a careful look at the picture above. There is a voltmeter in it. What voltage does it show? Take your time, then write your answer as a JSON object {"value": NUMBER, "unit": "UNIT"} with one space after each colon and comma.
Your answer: {"value": 30, "unit": "V"}
